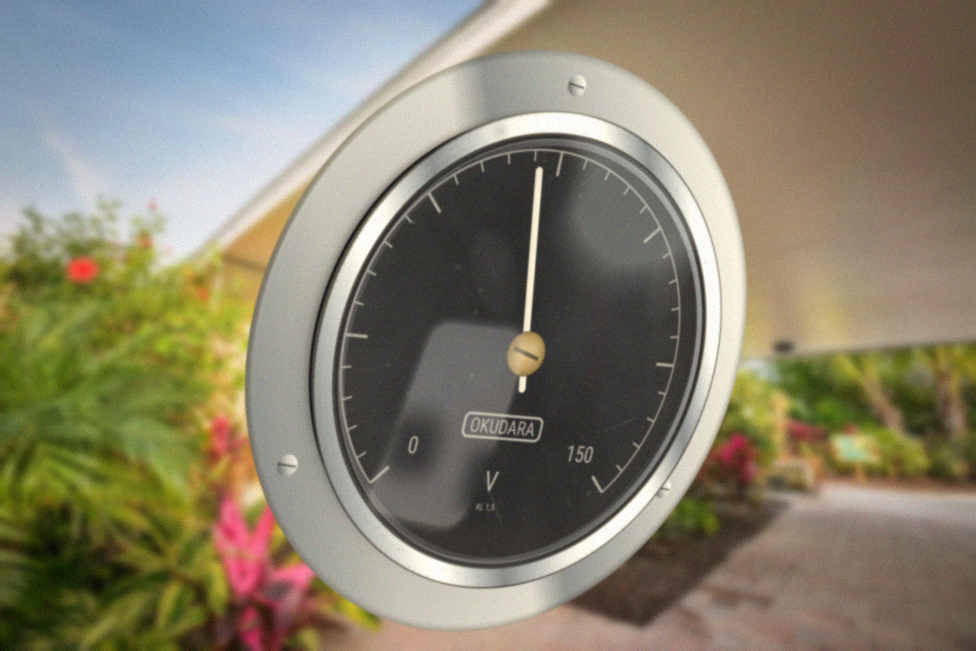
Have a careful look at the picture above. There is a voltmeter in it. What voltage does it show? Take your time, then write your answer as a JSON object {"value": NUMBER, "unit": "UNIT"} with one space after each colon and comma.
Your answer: {"value": 70, "unit": "V"}
